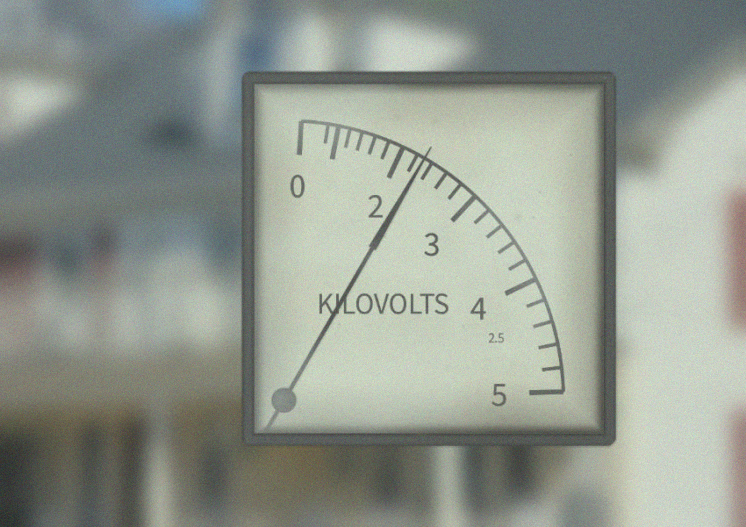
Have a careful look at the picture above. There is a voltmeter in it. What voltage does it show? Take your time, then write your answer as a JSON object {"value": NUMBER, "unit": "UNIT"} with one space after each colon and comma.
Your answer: {"value": 2.3, "unit": "kV"}
